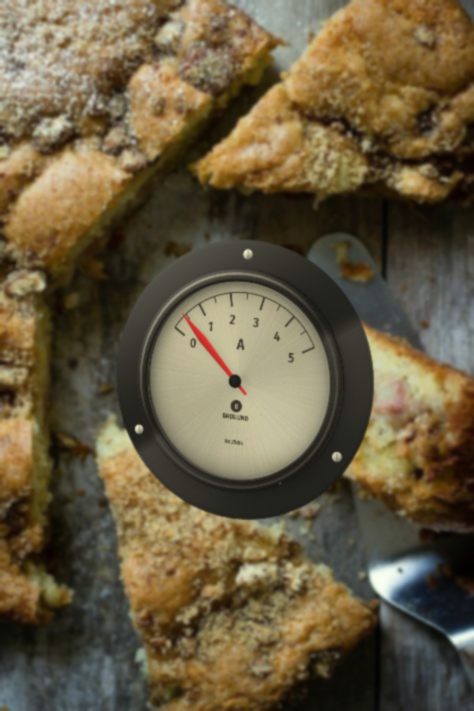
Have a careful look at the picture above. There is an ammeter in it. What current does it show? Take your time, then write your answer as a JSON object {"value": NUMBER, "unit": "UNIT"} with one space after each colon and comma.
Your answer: {"value": 0.5, "unit": "A"}
